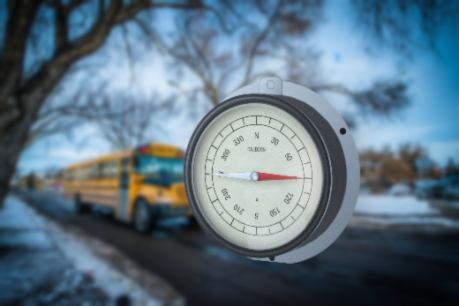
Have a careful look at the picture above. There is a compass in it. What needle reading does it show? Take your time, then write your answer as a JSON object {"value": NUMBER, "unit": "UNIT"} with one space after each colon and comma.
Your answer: {"value": 90, "unit": "°"}
